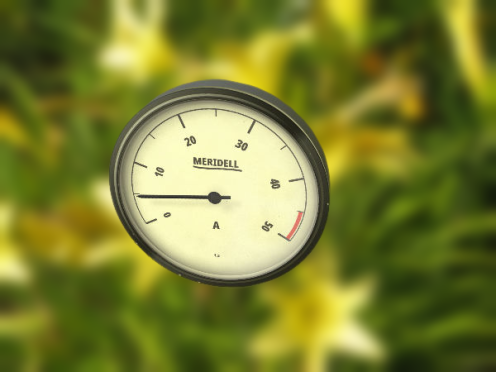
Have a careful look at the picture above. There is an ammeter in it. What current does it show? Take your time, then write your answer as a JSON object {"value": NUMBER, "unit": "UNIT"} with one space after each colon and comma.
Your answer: {"value": 5, "unit": "A"}
